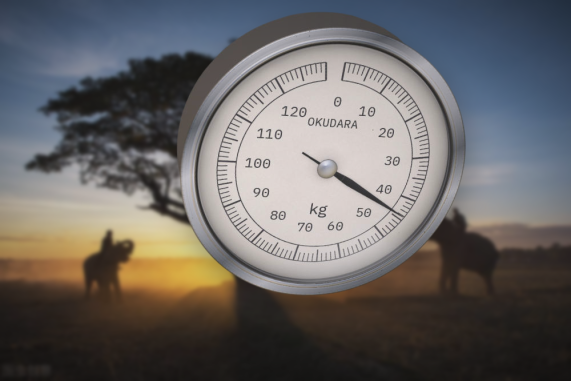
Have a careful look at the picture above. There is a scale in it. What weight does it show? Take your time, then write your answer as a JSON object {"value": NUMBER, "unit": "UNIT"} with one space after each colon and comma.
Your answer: {"value": 44, "unit": "kg"}
